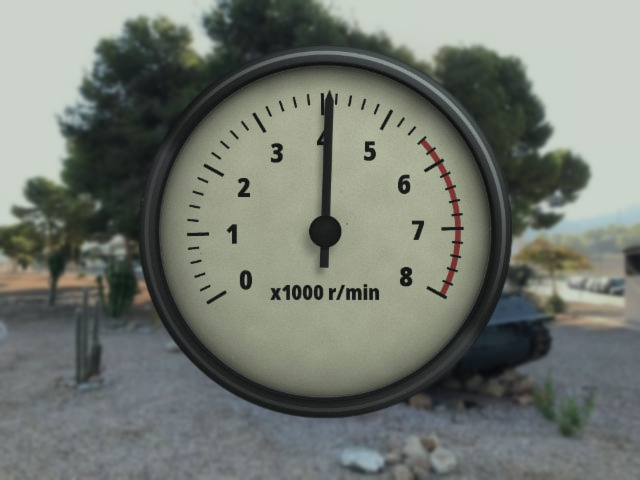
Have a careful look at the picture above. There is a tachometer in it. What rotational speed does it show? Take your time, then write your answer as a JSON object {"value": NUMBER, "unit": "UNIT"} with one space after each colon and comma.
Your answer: {"value": 4100, "unit": "rpm"}
